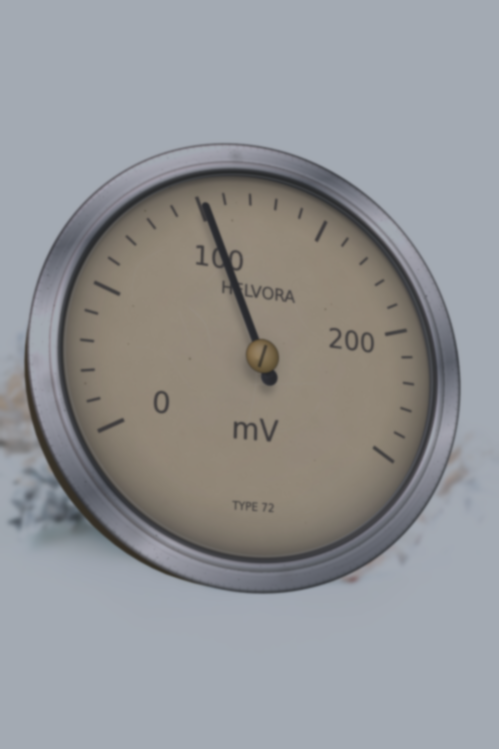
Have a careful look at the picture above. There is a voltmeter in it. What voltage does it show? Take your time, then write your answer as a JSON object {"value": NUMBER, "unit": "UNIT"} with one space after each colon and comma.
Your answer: {"value": 100, "unit": "mV"}
